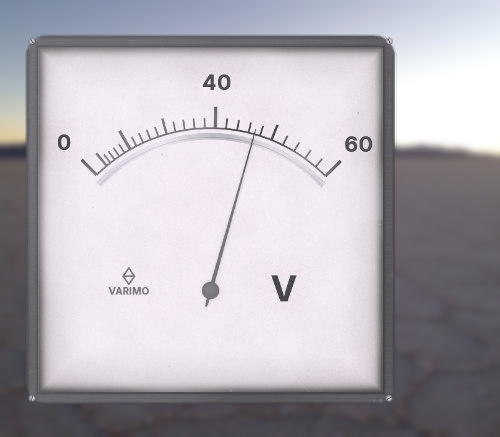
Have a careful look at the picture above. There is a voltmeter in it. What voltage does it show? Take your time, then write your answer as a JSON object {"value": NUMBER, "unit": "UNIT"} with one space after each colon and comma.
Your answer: {"value": 47, "unit": "V"}
